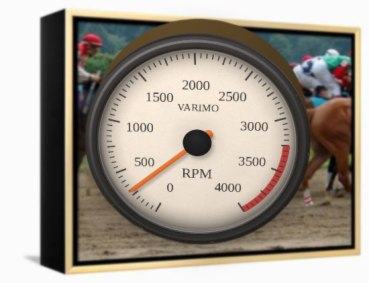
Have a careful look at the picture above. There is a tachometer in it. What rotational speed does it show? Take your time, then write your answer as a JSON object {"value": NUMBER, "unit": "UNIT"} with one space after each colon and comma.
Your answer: {"value": 300, "unit": "rpm"}
